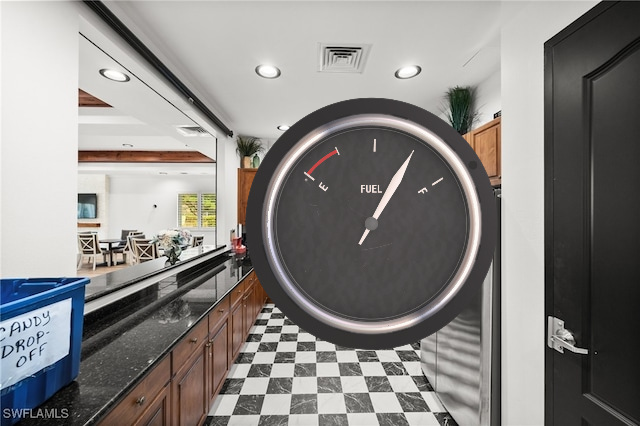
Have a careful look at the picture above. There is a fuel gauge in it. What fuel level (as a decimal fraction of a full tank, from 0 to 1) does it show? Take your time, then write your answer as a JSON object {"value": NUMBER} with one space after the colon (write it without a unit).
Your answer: {"value": 0.75}
